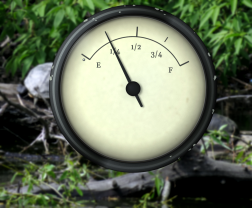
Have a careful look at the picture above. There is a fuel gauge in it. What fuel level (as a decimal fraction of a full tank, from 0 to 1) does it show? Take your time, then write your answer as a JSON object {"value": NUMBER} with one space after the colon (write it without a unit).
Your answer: {"value": 0.25}
